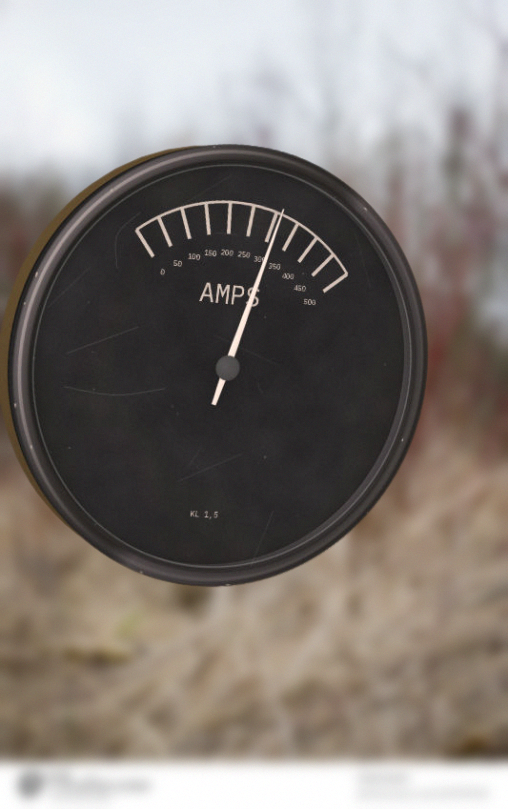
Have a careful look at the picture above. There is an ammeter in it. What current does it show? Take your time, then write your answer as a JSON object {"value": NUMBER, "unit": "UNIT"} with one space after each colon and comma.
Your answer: {"value": 300, "unit": "A"}
